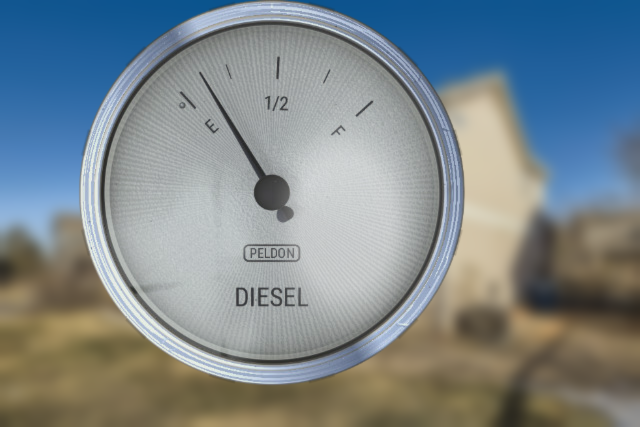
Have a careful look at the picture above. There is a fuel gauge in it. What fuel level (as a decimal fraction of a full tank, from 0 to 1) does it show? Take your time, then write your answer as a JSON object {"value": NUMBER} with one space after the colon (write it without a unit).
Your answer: {"value": 0.125}
